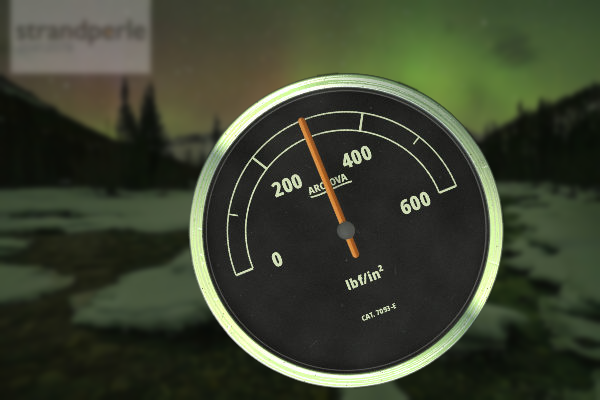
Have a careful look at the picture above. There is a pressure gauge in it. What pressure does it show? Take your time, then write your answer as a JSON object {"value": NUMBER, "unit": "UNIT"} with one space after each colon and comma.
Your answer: {"value": 300, "unit": "psi"}
